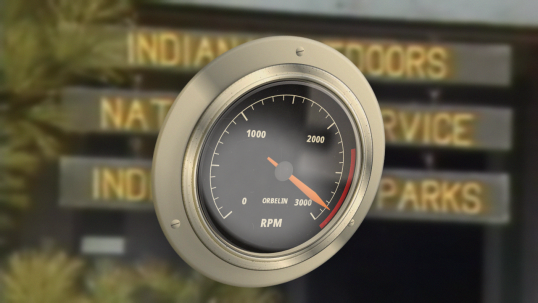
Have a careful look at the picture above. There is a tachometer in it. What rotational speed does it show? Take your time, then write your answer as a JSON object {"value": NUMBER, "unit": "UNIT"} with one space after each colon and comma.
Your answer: {"value": 2850, "unit": "rpm"}
